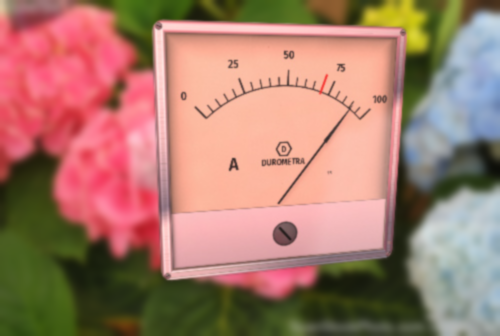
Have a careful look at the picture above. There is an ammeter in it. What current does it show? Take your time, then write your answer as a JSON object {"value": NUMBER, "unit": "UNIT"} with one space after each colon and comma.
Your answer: {"value": 90, "unit": "A"}
